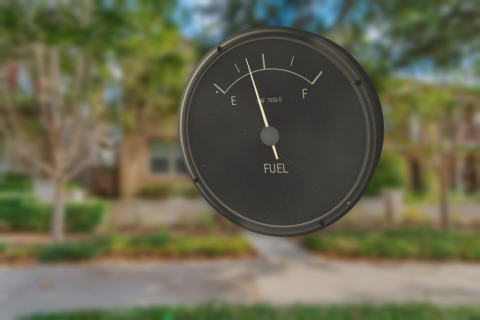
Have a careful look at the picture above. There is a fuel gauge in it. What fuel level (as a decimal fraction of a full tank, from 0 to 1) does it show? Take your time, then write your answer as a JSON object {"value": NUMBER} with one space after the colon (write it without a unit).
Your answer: {"value": 0.375}
